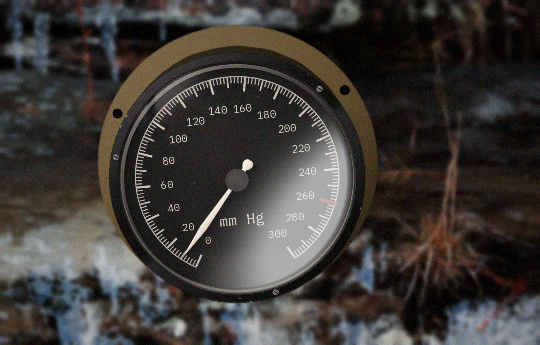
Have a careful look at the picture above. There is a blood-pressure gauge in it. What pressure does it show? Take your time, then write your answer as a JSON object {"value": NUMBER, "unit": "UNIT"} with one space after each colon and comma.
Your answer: {"value": 10, "unit": "mmHg"}
